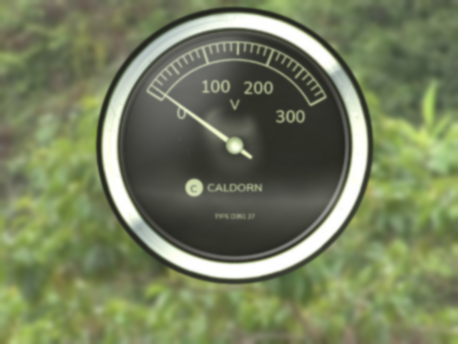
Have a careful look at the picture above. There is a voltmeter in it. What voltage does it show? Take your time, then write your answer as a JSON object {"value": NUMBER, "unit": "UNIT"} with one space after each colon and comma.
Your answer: {"value": 10, "unit": "V"}
